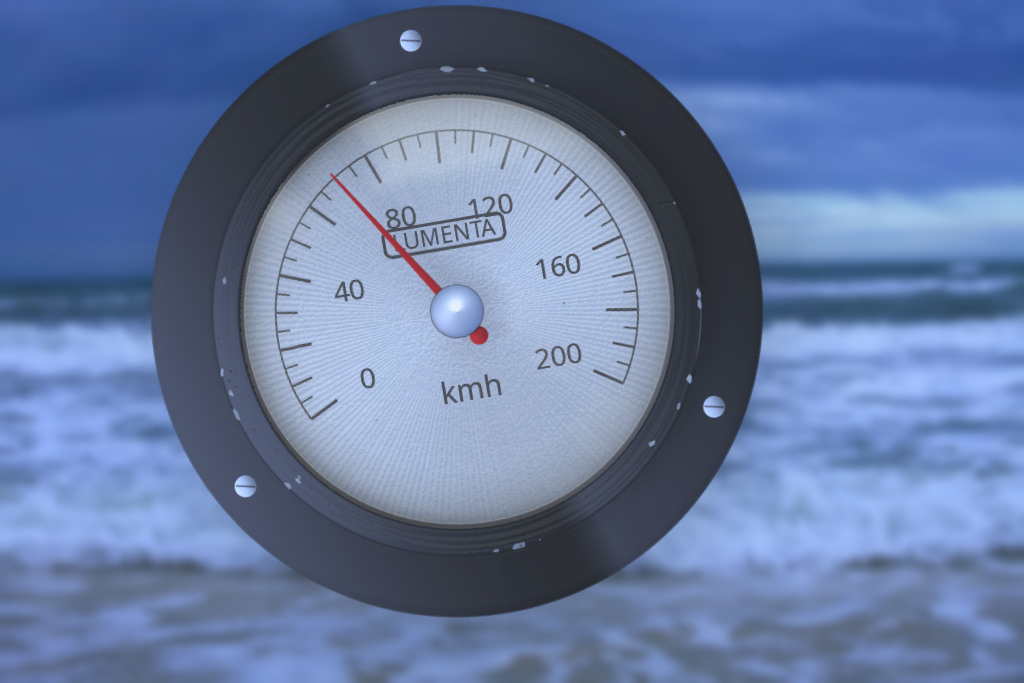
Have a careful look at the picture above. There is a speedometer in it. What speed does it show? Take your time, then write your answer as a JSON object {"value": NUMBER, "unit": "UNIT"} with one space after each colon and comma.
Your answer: {"value": 70, "unit": "km/h"}
